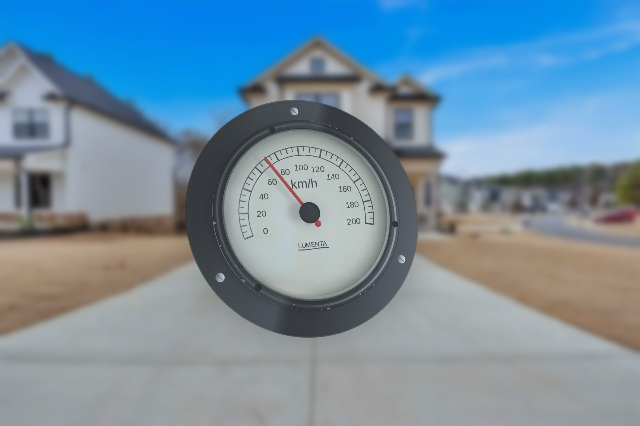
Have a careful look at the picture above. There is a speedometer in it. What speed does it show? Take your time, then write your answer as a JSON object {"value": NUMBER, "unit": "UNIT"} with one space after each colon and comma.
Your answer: {"value": 70, "unit": "km/h"}
